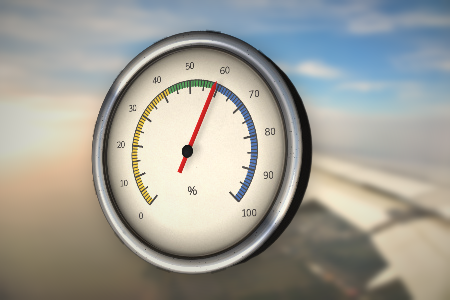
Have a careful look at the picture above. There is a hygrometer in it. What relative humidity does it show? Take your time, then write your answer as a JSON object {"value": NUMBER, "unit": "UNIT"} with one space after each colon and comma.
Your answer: {"value": 60, "unit": "%"}
